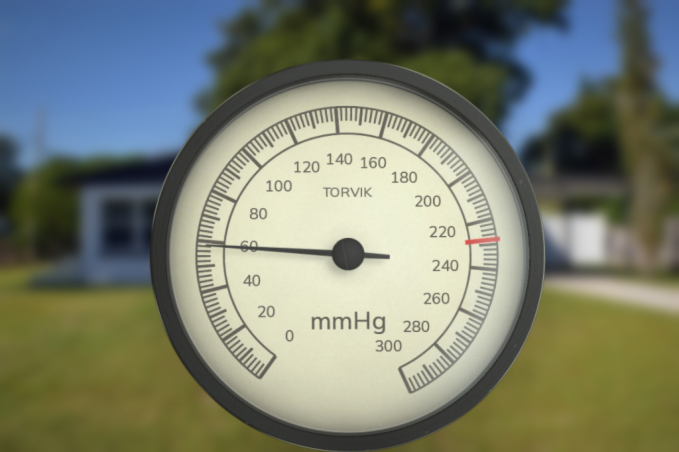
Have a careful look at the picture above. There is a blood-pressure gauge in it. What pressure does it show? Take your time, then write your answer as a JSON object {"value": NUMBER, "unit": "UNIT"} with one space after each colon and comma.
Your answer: {"value": 58, "unit": "mmHg"}
